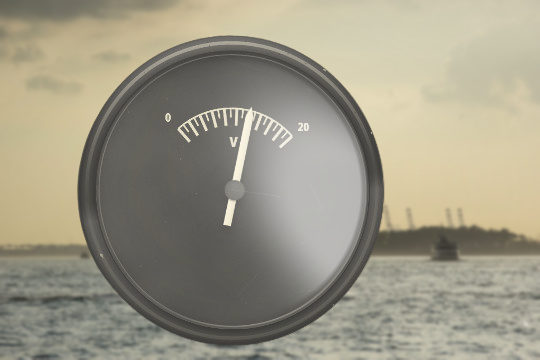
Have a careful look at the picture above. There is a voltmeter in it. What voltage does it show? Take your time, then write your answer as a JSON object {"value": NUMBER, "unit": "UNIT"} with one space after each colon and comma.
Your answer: {"value": 12, "unit": "V"}
